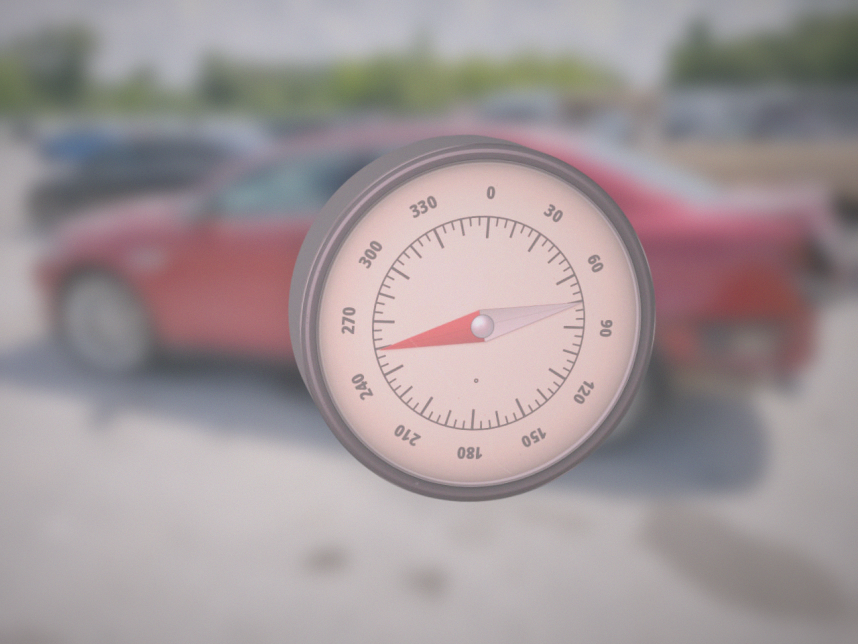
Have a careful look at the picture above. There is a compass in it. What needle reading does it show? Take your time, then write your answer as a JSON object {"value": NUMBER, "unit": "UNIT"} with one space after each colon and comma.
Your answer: {"value": 255, "unit": "°"}
